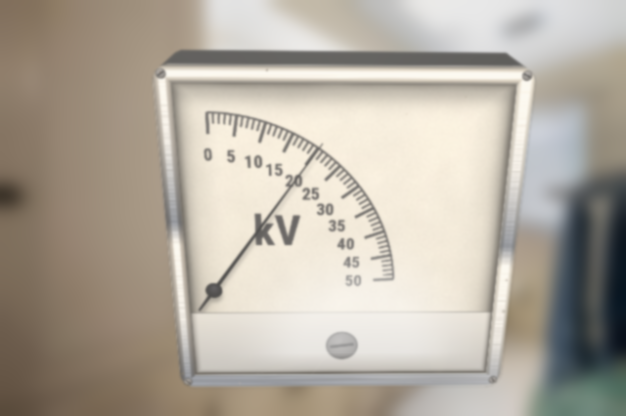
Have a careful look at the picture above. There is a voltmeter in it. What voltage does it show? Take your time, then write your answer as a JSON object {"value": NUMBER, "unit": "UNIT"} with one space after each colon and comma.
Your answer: {"value": 20, "unit": "kV"}
